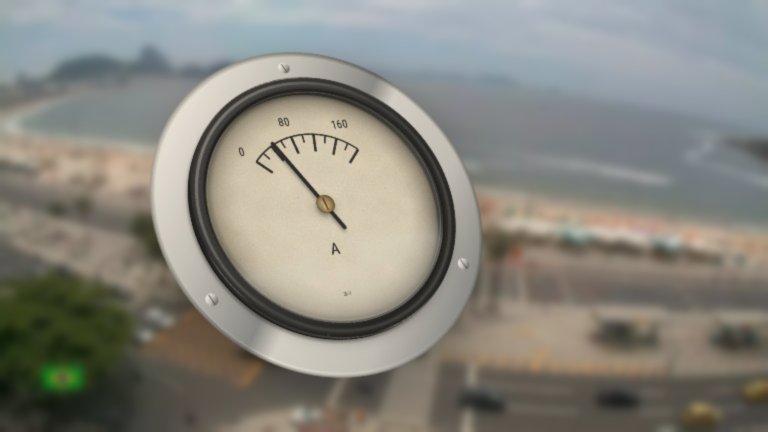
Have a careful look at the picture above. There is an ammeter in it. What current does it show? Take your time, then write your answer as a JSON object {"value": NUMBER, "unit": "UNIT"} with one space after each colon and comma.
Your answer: {"value": 40, "unit": "A"}
